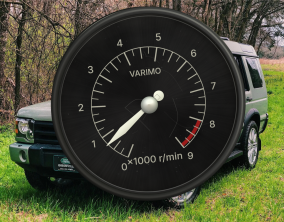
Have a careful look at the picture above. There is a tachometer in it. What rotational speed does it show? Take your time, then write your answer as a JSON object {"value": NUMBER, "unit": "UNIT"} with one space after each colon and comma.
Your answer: {"value": 750, "unit": "rpm"}
